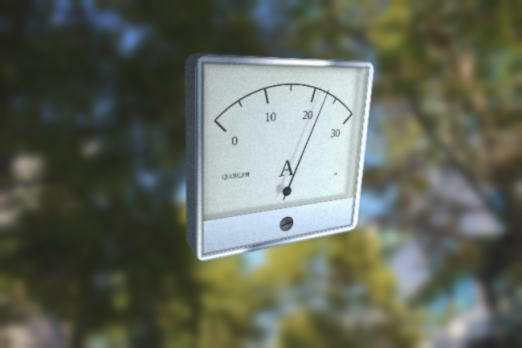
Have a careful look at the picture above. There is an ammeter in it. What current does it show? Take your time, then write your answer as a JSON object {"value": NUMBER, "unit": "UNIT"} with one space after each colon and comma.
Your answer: {"value": 22.5, "unit": "A"}
